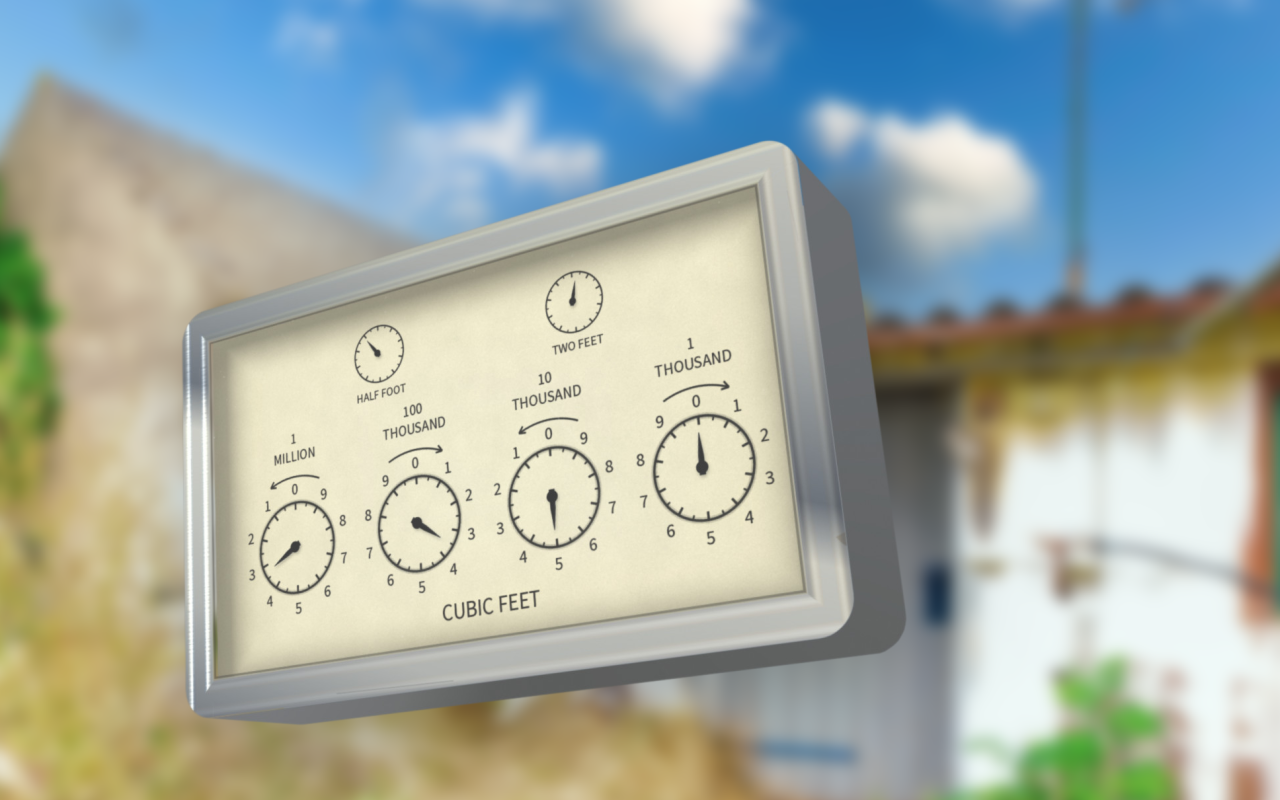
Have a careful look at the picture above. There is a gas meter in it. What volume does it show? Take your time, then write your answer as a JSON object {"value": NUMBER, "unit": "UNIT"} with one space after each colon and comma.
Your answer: {"value": 335000, "unit": "ft³"}
